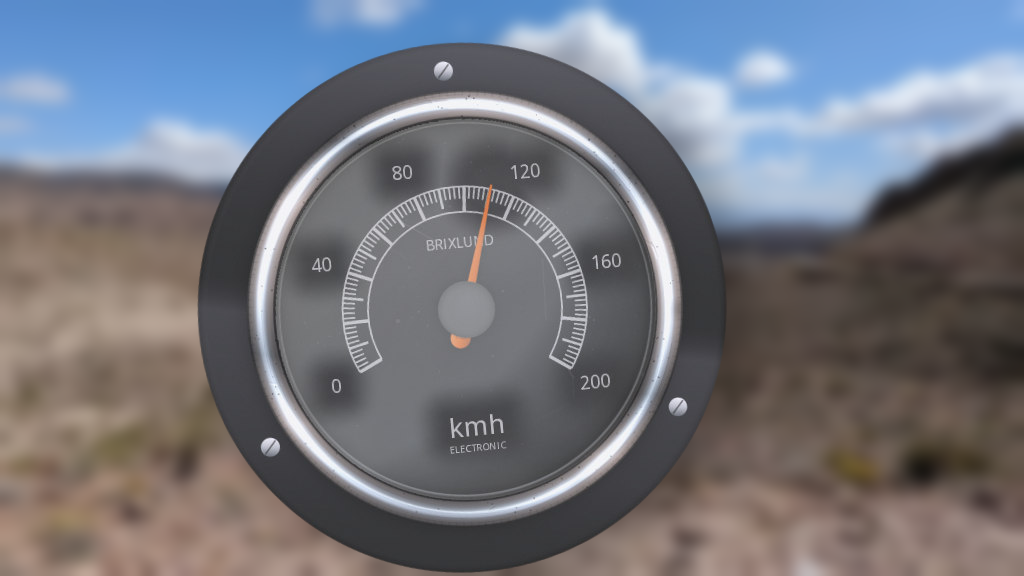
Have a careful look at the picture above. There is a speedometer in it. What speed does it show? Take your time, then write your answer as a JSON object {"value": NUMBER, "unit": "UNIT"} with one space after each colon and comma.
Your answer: {"value": 110, "unit": "km/h"}
